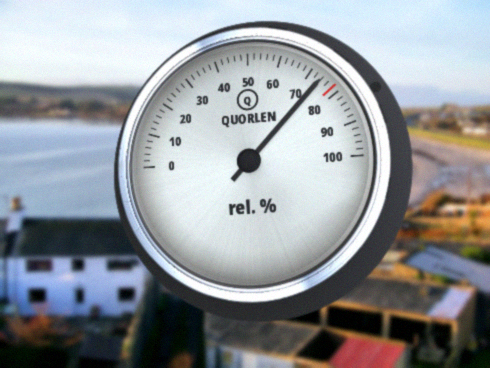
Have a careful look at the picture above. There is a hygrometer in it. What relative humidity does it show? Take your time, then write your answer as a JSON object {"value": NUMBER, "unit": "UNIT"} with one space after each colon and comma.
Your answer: {"value": 74, "unit": "%"}
